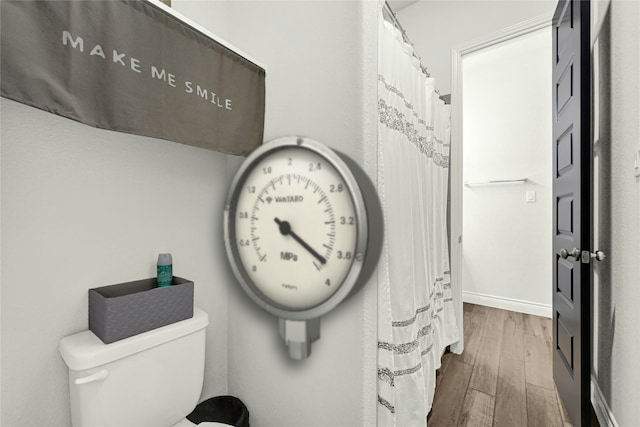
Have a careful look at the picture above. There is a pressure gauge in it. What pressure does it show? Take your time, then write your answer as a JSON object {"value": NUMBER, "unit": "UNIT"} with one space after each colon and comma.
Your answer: {"value": 3.8, "unit": "MPa"}
